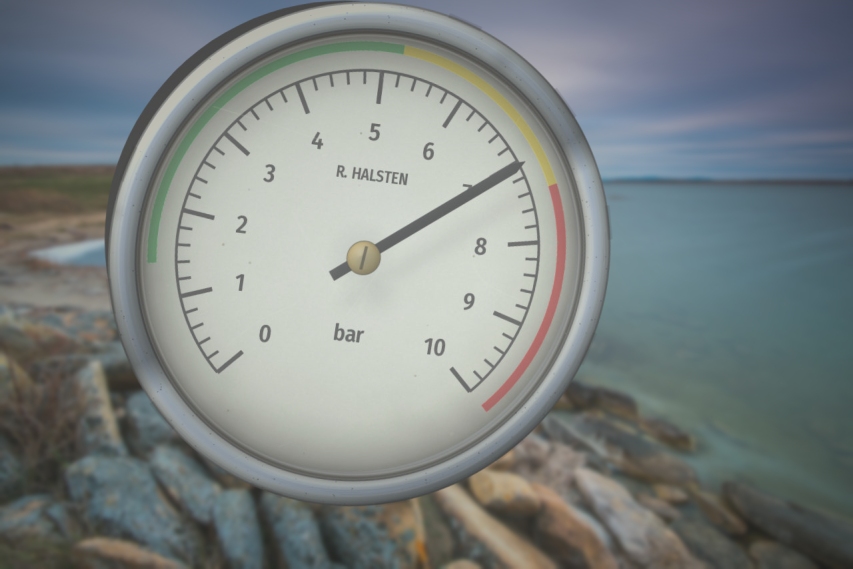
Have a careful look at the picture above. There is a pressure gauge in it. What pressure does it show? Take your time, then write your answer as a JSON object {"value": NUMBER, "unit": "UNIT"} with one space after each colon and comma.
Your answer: {"value": 7, "unit": "bar"}
